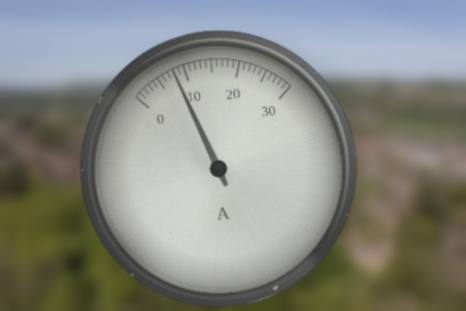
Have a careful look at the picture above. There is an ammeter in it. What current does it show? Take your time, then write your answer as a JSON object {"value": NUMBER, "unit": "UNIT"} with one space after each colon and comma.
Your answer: {"value": 8, "unit": "A"}
